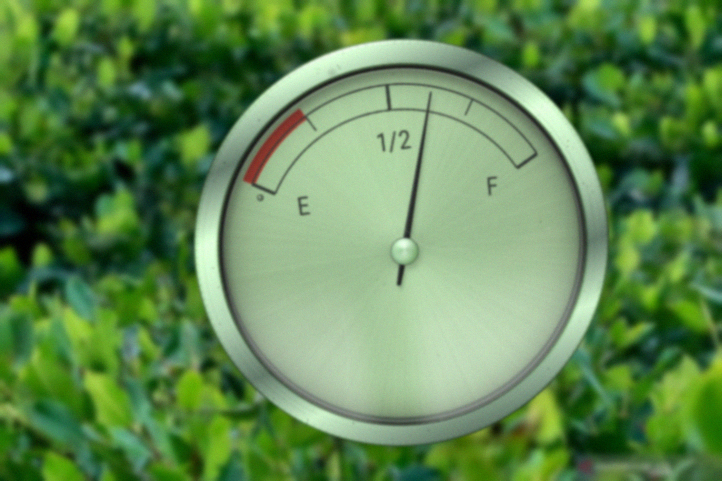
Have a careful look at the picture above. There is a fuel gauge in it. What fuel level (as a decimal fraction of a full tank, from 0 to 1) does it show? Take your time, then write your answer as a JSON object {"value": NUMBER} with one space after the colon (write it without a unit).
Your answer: {"value": 0.625}
